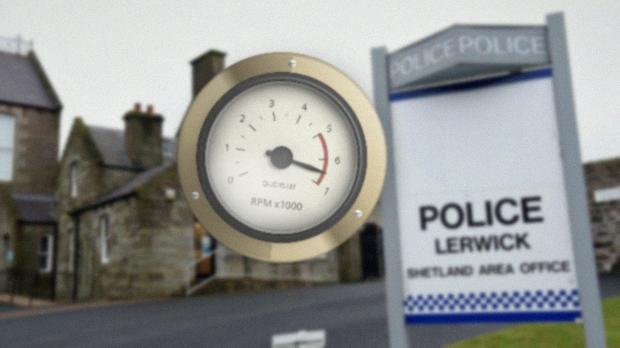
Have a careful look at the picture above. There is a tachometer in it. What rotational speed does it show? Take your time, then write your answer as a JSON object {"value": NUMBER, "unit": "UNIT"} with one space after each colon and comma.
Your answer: {"value": 6500, "unit": "rpm"}
